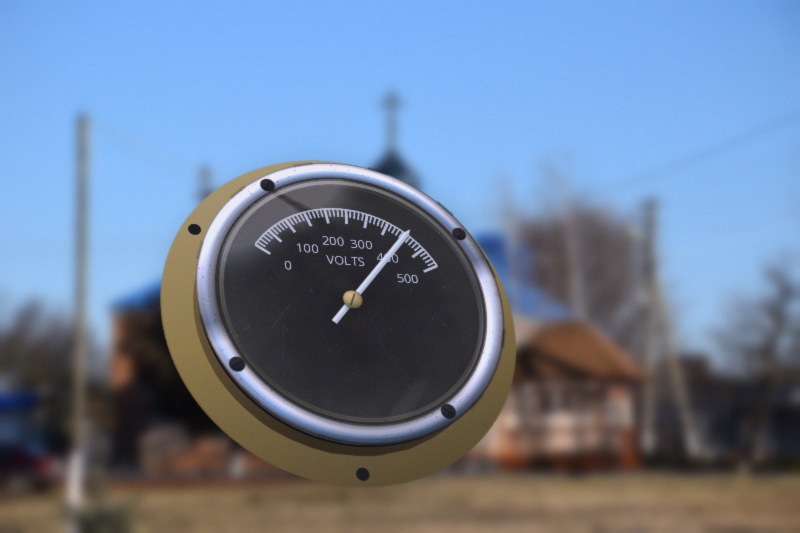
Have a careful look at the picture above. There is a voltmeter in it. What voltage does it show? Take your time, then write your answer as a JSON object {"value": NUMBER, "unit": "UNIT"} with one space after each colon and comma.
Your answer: {"value": 400, "unit": "V"}
